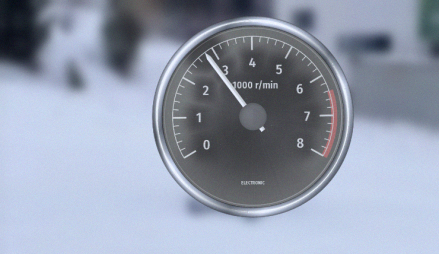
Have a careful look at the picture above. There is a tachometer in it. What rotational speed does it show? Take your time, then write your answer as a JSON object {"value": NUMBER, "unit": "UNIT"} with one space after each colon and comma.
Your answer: {"value": 2800, "unit": "rpm"}
